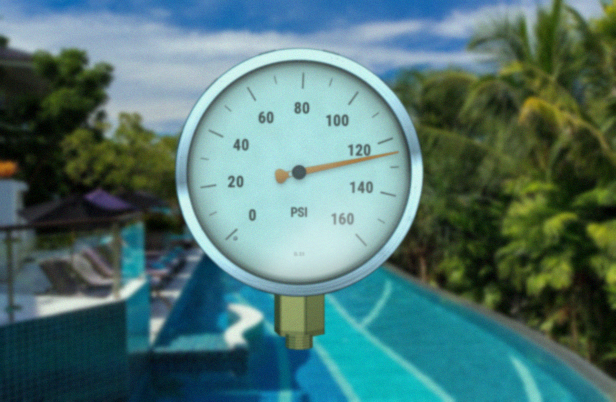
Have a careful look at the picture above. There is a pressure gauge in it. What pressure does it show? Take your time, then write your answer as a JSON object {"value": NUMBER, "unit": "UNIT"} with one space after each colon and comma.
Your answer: {"value": 125, "unit": "psi"}
